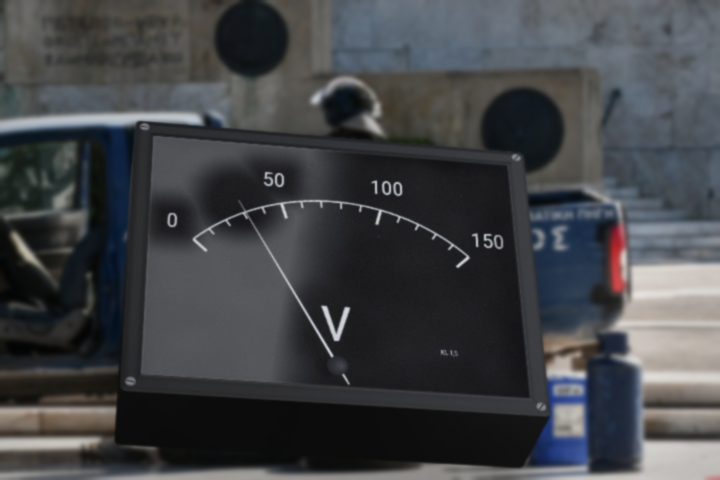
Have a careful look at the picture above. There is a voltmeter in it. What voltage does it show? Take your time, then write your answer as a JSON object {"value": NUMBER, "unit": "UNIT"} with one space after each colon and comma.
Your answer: {"value": 30, "unit": "V"}
